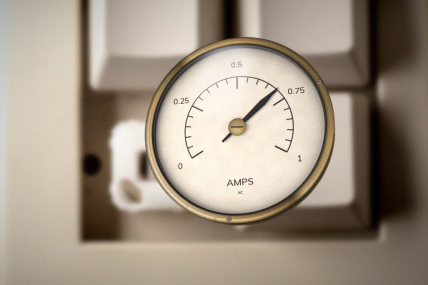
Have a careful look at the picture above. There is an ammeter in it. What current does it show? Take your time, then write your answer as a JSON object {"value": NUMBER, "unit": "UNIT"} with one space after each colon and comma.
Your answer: {"value": 0.7, "unit": "A"}
